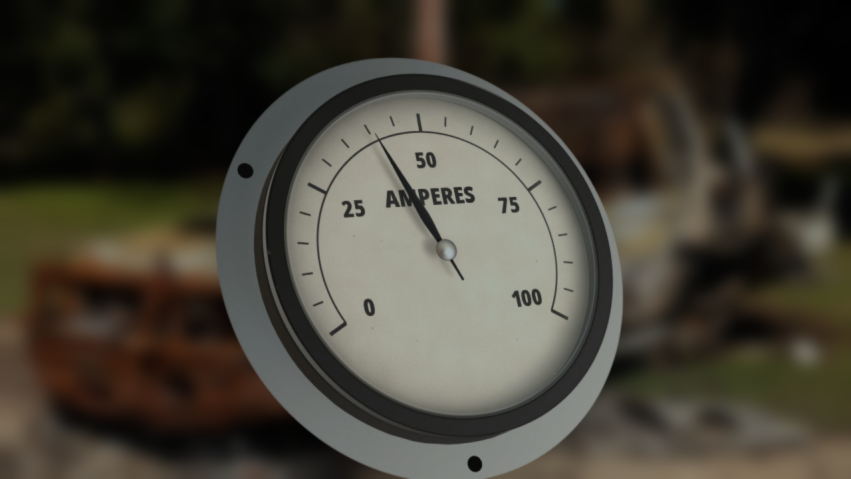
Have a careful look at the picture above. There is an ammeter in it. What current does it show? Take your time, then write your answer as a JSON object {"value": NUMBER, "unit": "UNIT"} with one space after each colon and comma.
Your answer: {"value": 40, "unit": "A"}
